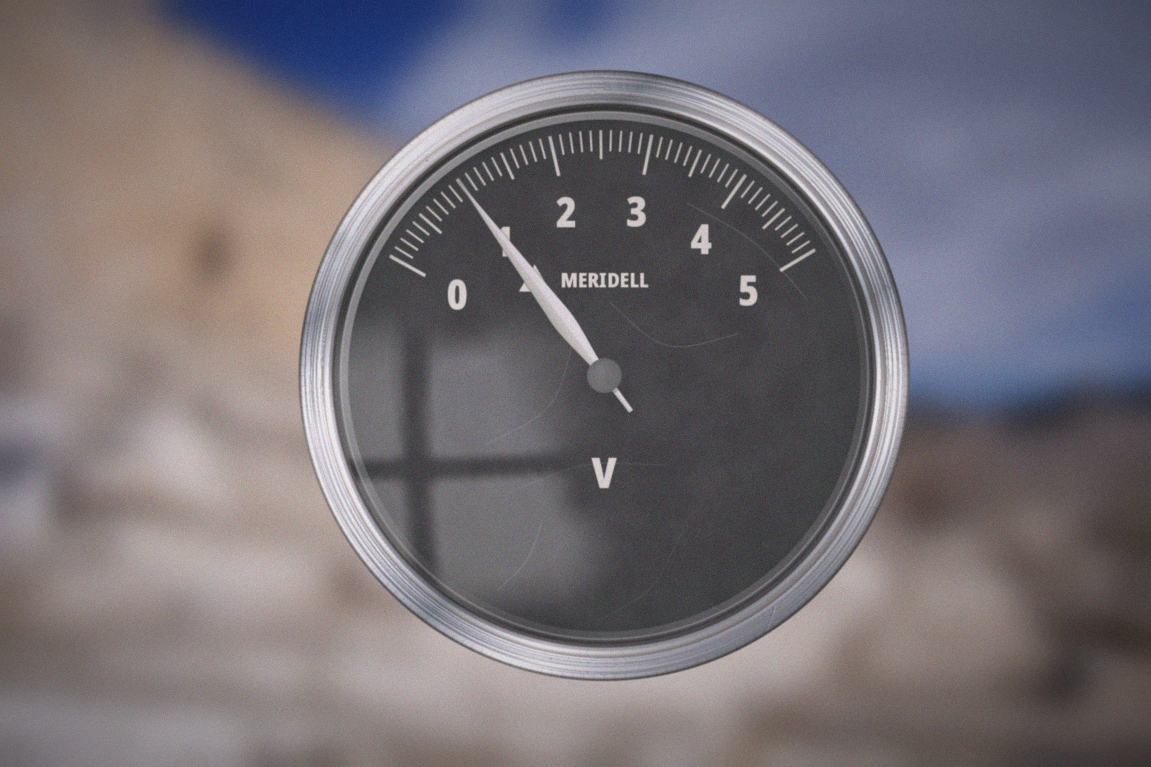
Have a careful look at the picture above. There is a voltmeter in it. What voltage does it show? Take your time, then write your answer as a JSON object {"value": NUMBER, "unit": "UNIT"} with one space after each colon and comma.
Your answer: {"value": 1, "unit": "V"}
